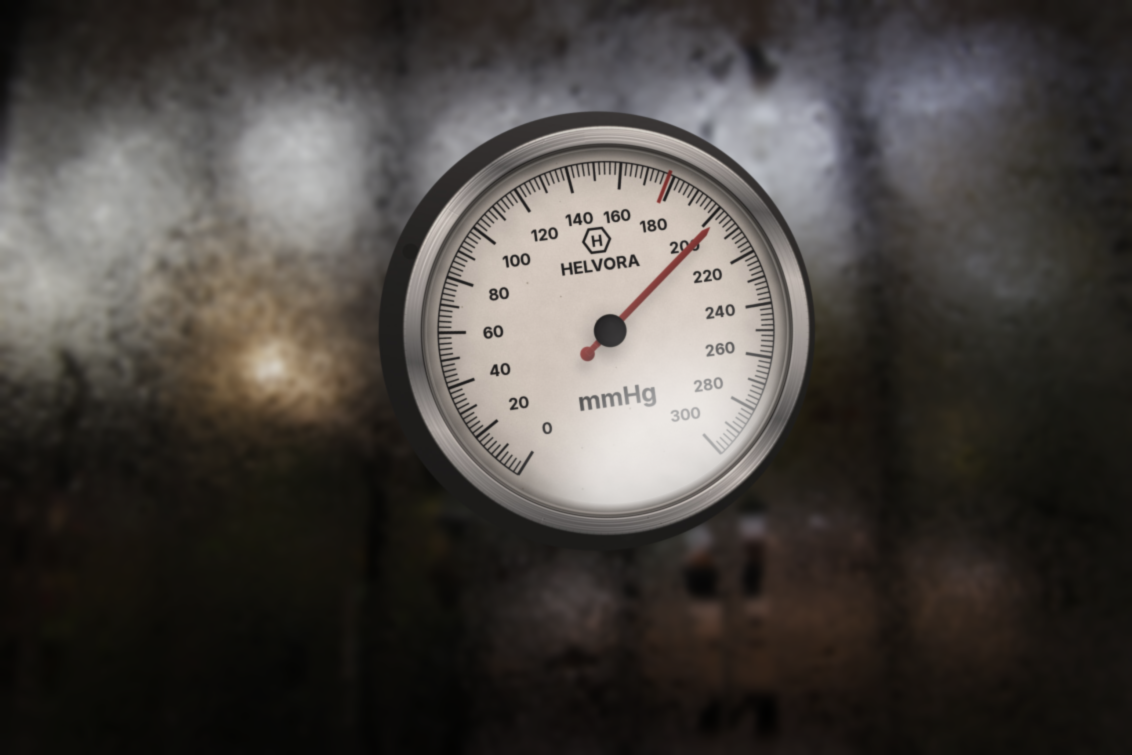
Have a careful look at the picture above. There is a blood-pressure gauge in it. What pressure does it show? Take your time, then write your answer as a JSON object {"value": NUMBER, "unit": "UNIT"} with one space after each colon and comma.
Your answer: {"value": 202, "unit": "mmHg"}
